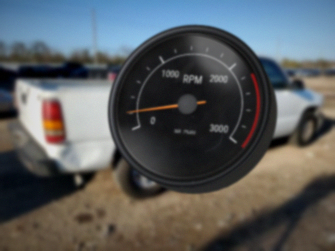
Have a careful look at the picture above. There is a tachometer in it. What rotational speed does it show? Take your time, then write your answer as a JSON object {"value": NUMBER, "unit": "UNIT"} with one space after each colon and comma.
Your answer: {"value": 200, "unit": "rpm"}
